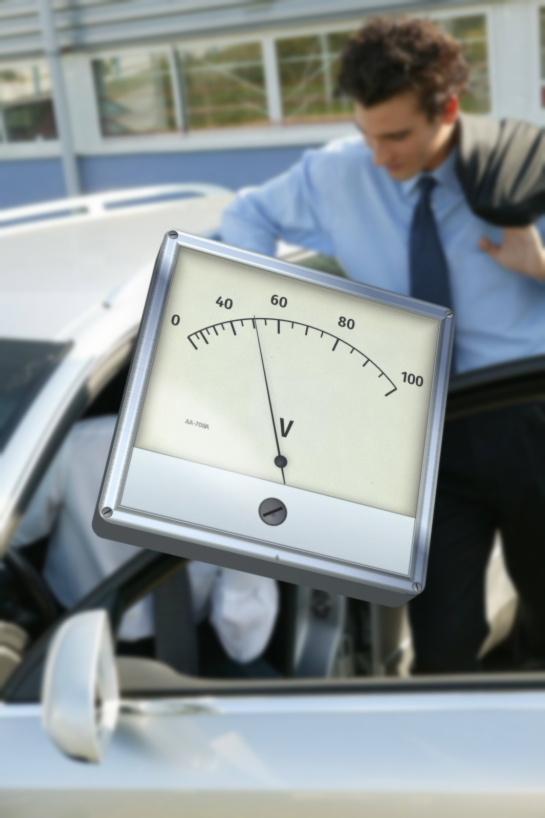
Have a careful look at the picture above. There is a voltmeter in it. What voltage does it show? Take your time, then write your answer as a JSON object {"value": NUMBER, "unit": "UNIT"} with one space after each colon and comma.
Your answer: {"value": 50, "unit": "V"}
